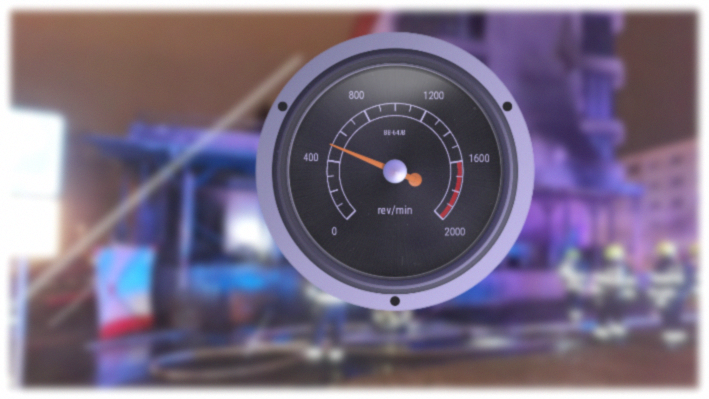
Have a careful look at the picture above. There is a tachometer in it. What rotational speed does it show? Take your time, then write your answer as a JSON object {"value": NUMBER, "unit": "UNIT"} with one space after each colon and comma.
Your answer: {"value": 500, "unit": "rpm"}
